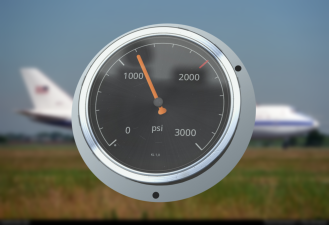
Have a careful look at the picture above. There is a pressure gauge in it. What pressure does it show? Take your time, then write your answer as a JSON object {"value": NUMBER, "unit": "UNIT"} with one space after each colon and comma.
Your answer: {"value": 1200, "unit": "psi"}
